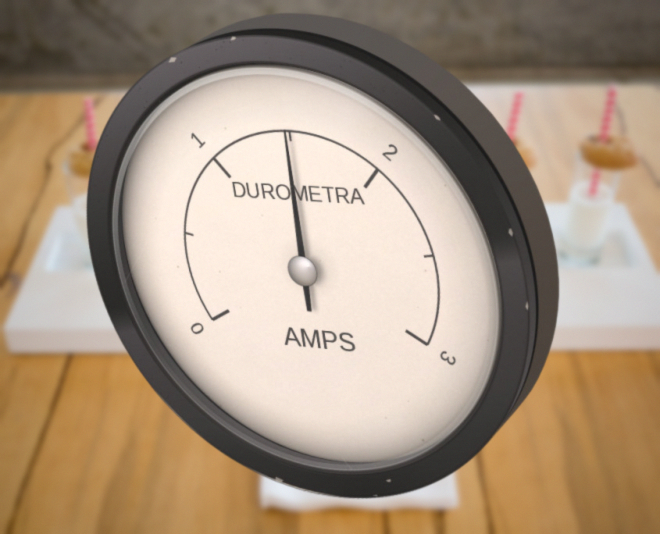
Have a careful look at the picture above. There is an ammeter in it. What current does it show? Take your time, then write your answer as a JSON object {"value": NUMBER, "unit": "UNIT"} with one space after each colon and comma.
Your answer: {"value": 1.5, "unit": "A"}
